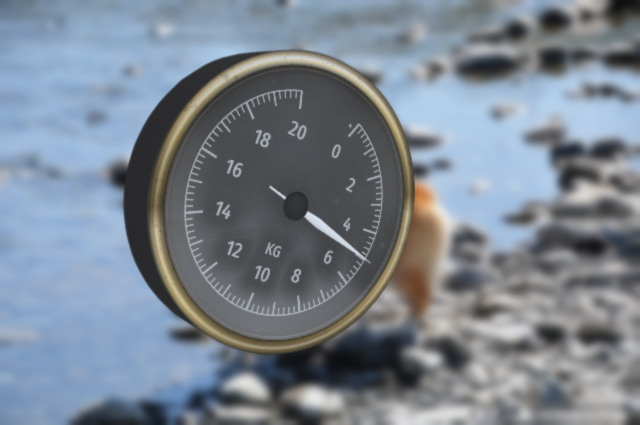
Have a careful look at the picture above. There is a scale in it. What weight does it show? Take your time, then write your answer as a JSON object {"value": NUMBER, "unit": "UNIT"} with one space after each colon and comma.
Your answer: {"value": 5, "unit": "kg"}
